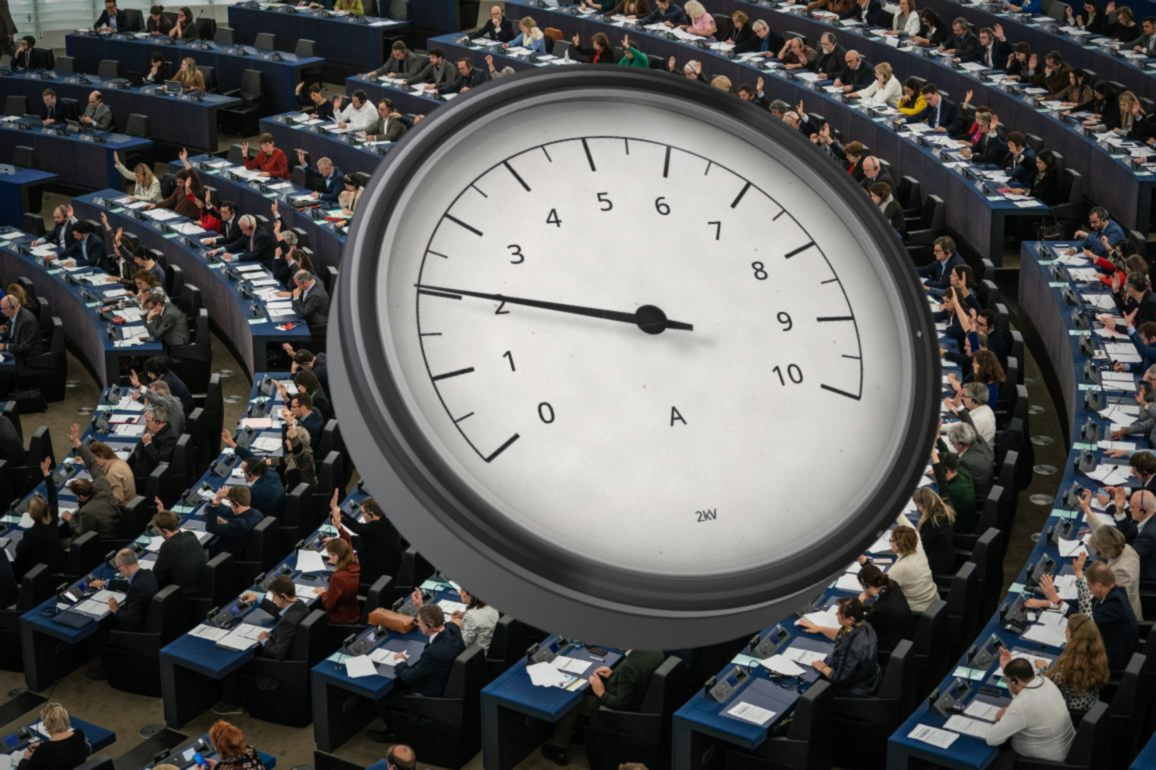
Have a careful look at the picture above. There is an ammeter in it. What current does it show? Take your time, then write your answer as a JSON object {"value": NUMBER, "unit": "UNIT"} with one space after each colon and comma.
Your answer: {"value": 2, "unit": "A"}
